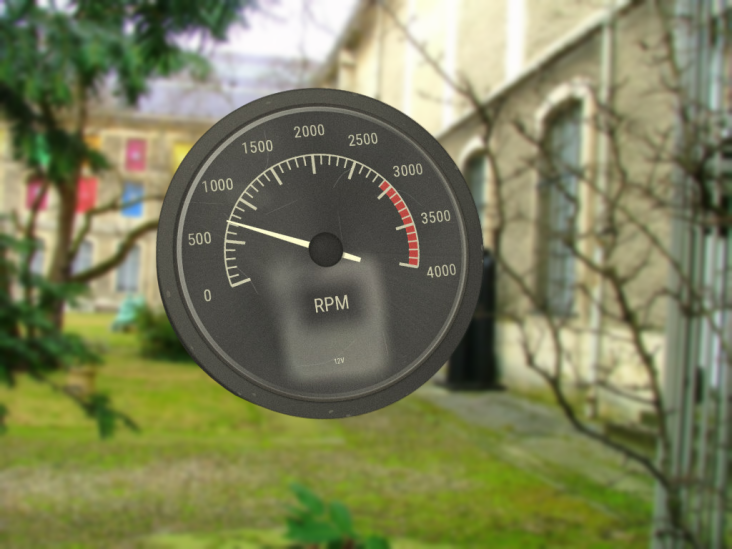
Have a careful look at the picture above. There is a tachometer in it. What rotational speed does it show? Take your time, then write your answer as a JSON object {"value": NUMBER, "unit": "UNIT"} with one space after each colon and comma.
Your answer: {"value": 700, "unit": "rpm"}
